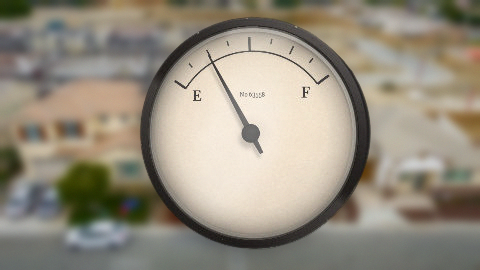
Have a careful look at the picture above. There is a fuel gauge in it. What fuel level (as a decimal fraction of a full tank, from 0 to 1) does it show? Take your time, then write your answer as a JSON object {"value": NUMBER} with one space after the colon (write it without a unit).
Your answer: {"value": 0.25}
